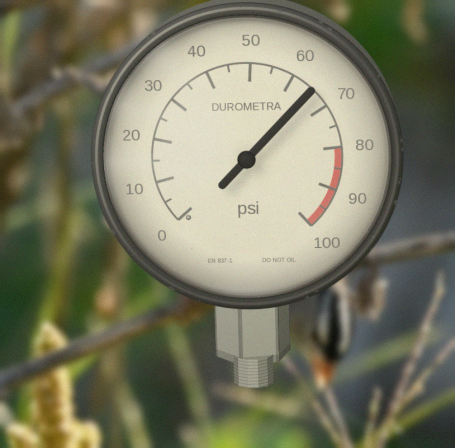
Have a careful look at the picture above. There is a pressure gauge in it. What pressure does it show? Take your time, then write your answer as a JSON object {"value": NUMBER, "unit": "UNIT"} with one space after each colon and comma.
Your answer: {"value": 65, "unit": "psi"}
